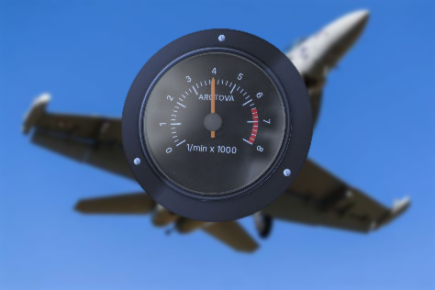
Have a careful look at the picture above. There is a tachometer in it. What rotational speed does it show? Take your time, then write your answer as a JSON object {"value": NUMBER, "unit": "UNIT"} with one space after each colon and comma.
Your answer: {"value": 4000, "unit": "rpm"}
